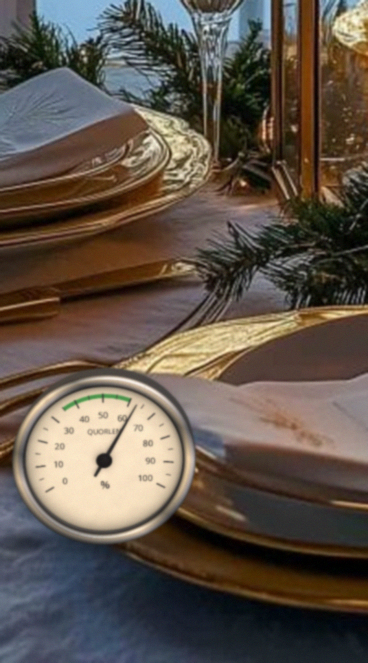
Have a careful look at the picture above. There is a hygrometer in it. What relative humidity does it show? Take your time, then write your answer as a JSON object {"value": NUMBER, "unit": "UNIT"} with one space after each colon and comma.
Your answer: {"value": 62.5, "unit": "%"}
